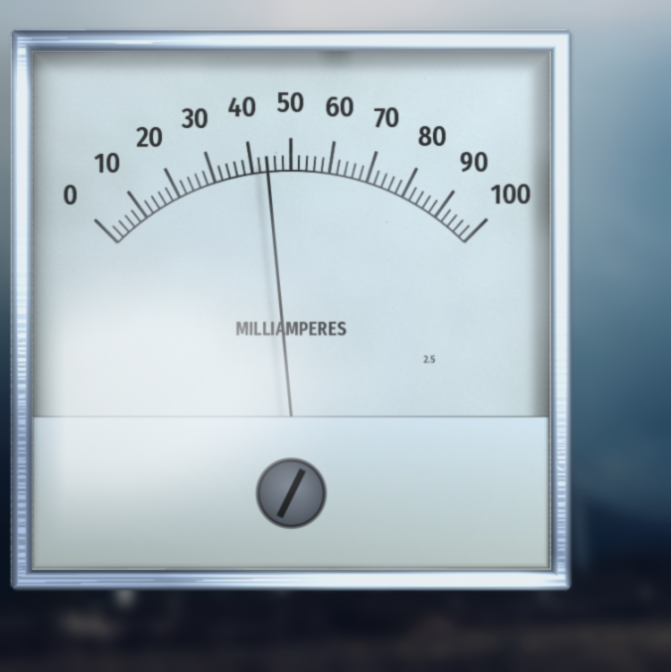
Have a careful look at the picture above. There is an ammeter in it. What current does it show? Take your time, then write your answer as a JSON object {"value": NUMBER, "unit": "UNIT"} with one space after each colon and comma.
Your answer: {"value": 44, "unit": "mA"}
